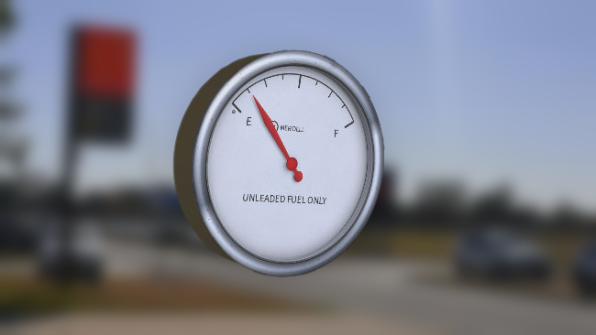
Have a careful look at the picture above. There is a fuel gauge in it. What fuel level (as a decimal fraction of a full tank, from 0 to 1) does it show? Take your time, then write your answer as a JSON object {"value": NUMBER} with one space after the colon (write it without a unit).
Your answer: {"value": 0.125}
